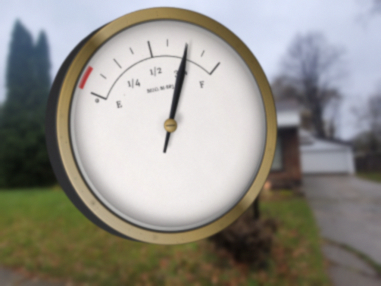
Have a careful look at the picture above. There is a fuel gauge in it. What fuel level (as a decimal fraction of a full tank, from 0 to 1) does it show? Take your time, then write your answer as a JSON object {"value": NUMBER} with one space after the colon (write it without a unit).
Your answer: {"value": 0.75}
